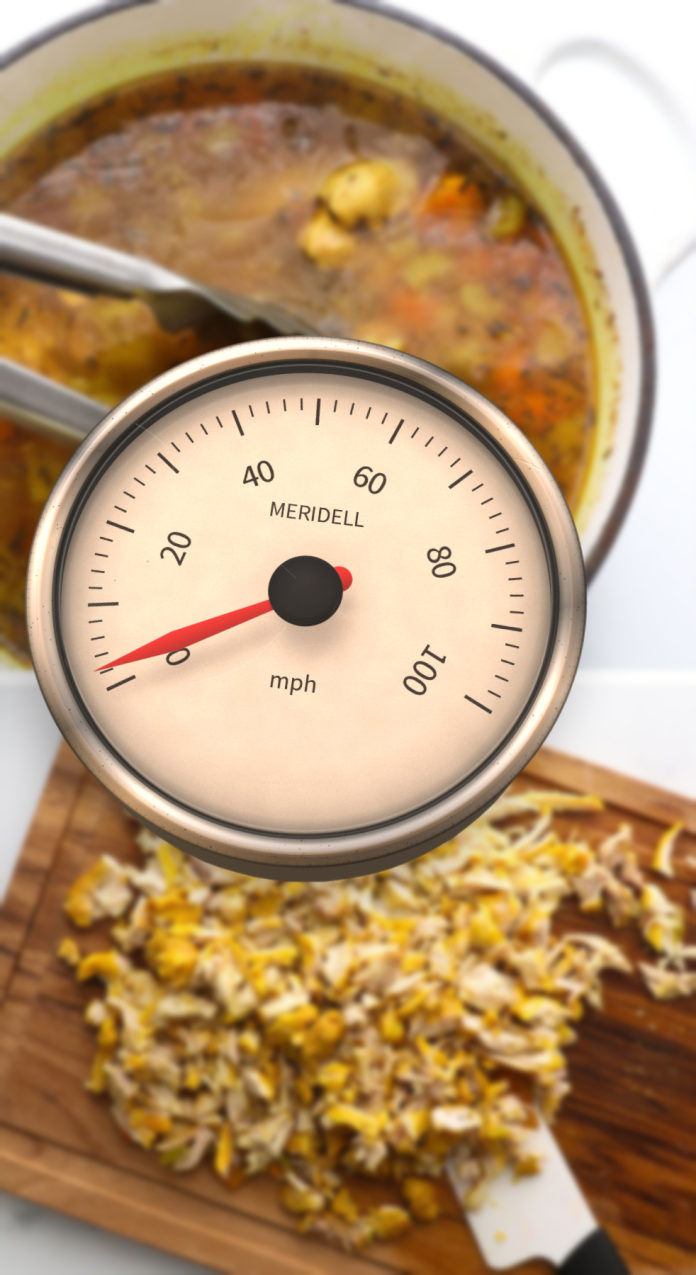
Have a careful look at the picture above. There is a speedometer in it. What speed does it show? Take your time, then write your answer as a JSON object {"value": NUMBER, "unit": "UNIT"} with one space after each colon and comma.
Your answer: {"value": 2, "unit": "mph"}
